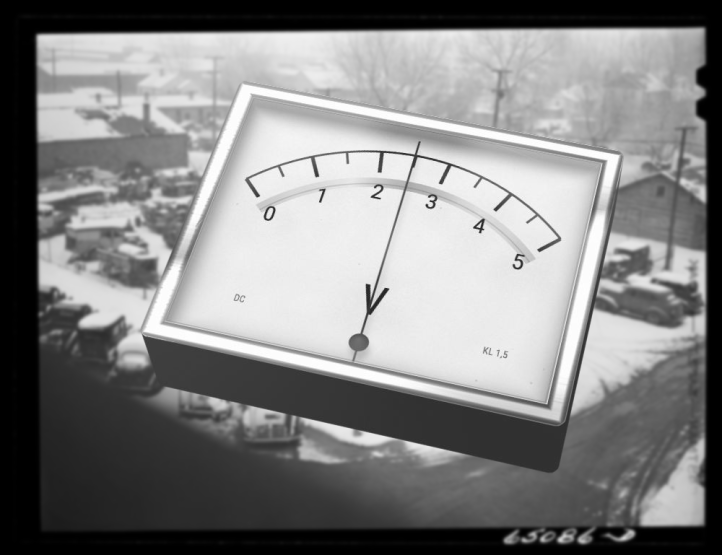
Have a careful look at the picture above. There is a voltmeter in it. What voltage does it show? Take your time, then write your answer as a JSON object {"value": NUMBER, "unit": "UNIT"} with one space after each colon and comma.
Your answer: {"value": 2.5, "unit": "V"}
